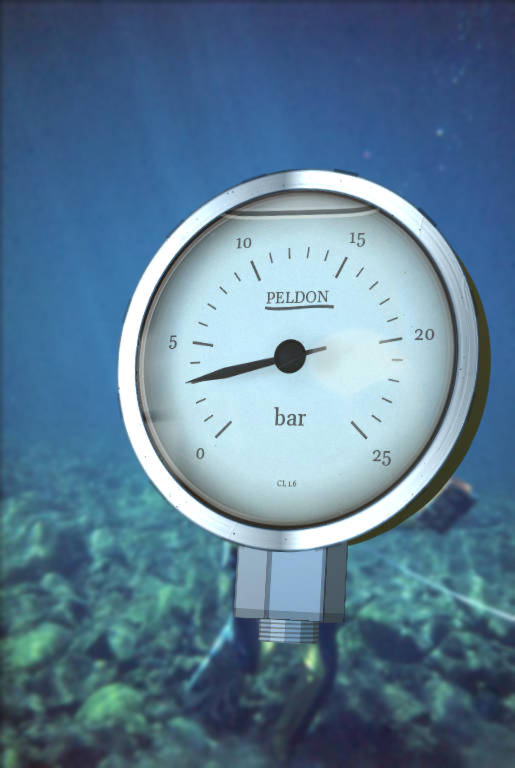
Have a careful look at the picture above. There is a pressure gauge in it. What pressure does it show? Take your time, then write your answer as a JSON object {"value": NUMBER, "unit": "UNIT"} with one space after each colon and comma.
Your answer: {"value": 3, "unit": "bar"}
